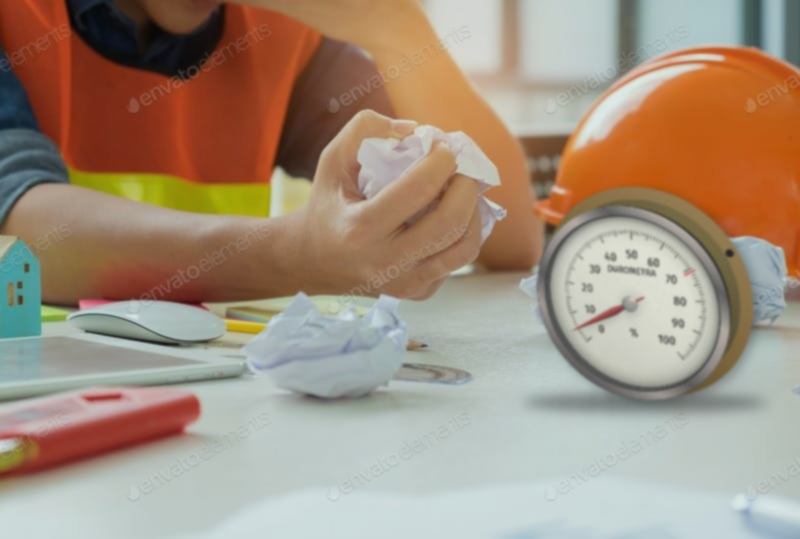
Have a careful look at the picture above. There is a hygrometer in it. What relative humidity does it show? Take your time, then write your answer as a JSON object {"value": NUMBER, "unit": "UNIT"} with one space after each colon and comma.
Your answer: {"value": 5, "unit": "%"}
